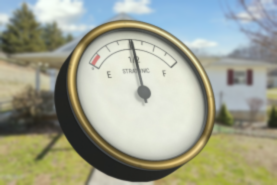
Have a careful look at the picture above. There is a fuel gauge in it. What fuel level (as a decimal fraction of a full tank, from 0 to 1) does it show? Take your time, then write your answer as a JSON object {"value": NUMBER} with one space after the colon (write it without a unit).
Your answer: {"value": 0.5}
